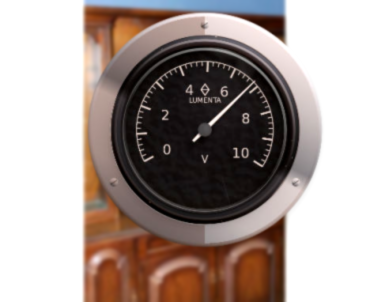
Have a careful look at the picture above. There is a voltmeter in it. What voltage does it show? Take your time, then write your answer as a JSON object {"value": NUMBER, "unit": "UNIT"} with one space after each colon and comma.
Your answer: {"value": 6.8, "unit": "V"}
